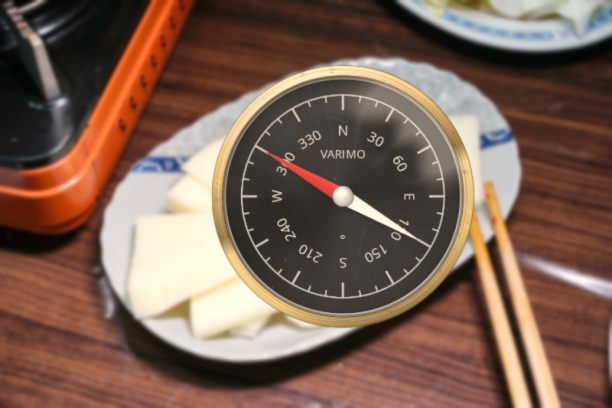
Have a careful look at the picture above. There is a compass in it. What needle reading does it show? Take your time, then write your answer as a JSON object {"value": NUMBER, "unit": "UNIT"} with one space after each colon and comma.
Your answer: {"value": 300, "unit": "°"}
